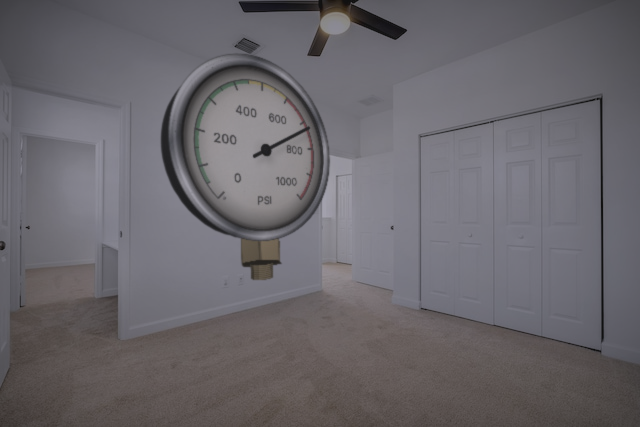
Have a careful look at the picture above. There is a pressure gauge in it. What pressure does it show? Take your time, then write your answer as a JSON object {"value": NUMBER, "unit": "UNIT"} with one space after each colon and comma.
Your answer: {"value": 725, "unit": "psi"}
